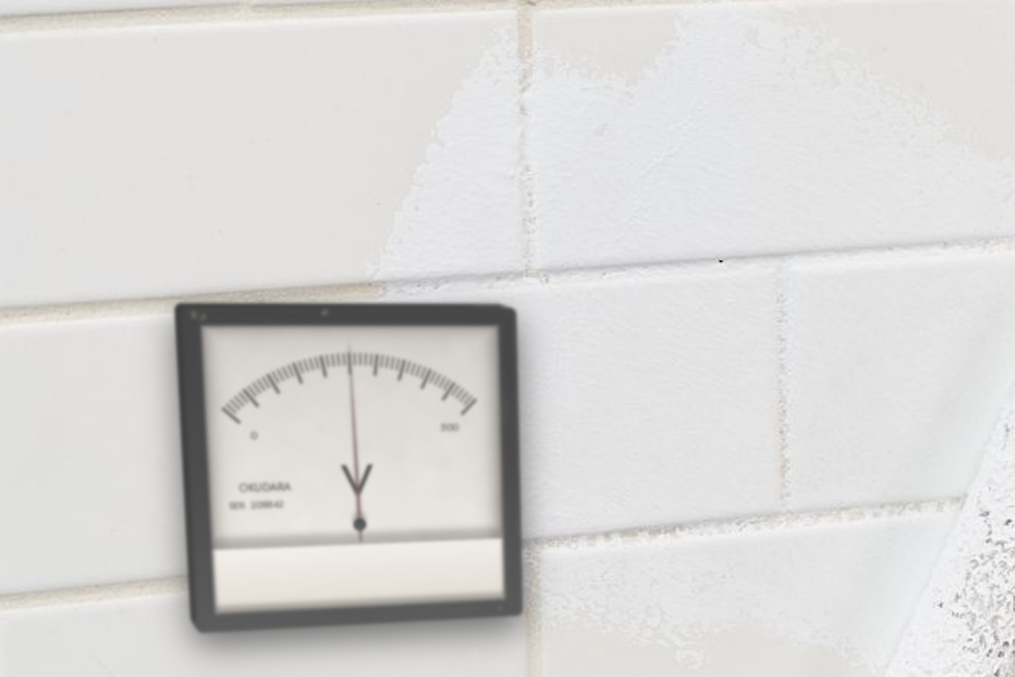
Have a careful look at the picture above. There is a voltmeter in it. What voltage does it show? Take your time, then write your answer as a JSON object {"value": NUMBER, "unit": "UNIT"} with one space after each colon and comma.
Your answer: {"value": 250, "unit": "V"}
